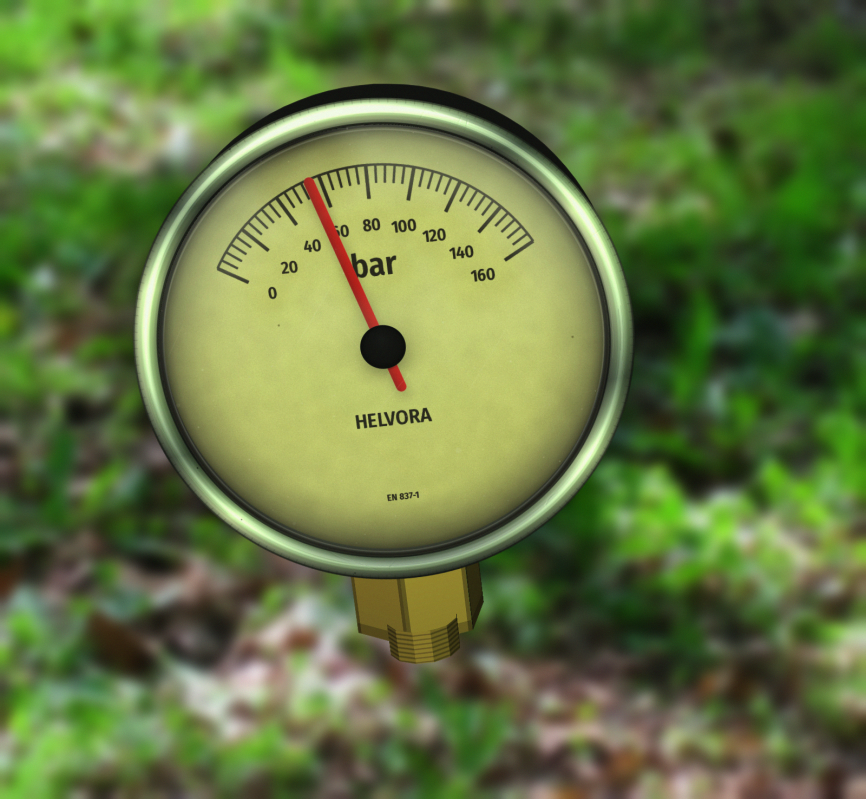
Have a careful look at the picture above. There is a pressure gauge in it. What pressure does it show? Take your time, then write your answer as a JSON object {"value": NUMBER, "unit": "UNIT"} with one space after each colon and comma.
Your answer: {"value": 56, "unit": "bar"}
